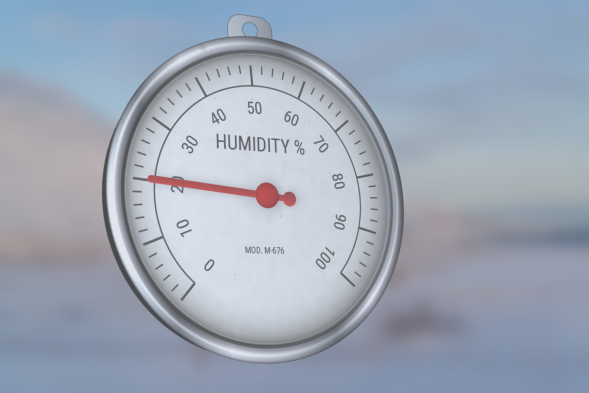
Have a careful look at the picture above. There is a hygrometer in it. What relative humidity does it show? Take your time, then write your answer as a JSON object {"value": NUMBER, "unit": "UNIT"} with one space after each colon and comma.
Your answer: {"value": 20, "unit": "%"}
